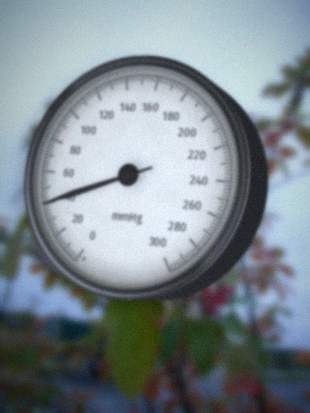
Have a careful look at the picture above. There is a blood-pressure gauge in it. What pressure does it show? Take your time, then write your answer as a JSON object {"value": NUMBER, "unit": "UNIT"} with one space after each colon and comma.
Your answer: {"value": 40, "unit": "mmHg"}
